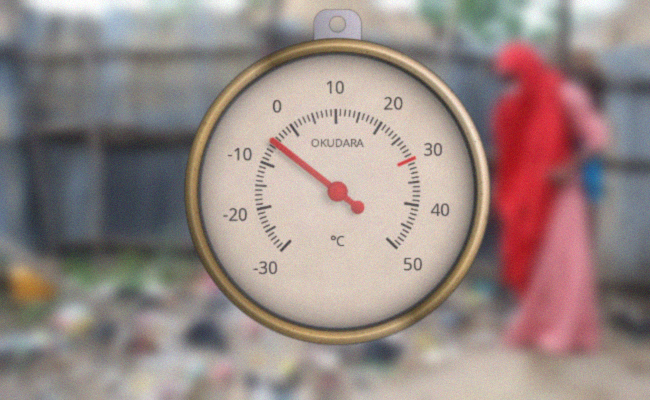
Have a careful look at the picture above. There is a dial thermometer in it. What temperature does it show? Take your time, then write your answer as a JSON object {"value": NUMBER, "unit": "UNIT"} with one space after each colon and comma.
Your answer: {"value": -5, "unit": "°C"}
